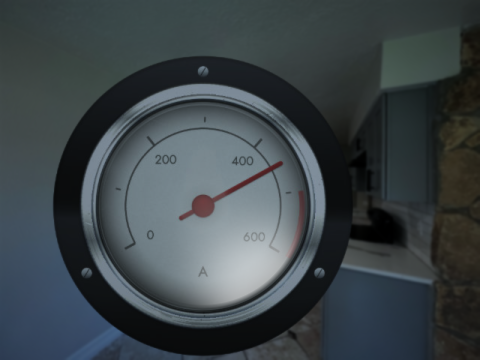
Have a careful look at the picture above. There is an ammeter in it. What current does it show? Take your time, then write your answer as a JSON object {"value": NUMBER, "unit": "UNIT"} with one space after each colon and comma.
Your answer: {"value": 450, "unit": "A"}
